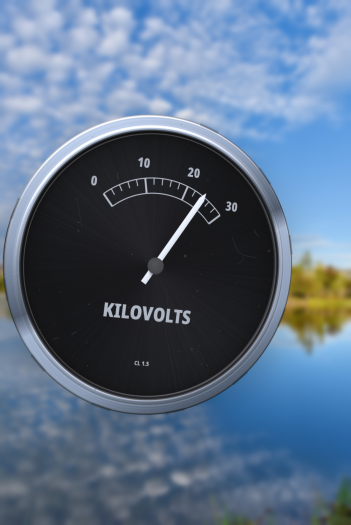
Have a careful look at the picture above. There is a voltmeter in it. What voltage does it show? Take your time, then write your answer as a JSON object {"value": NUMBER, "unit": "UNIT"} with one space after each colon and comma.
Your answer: {"value": 24, "unit": "kV"}
